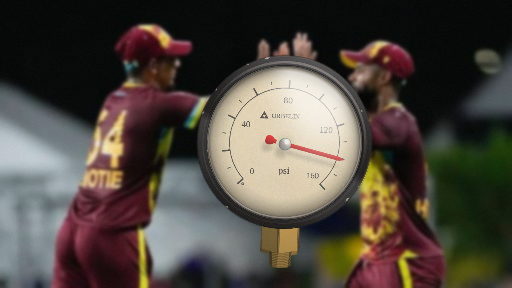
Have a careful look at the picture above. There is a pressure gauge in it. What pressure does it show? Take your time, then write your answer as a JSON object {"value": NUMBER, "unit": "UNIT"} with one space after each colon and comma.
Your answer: {"value": 140, "unit": "psi"}
